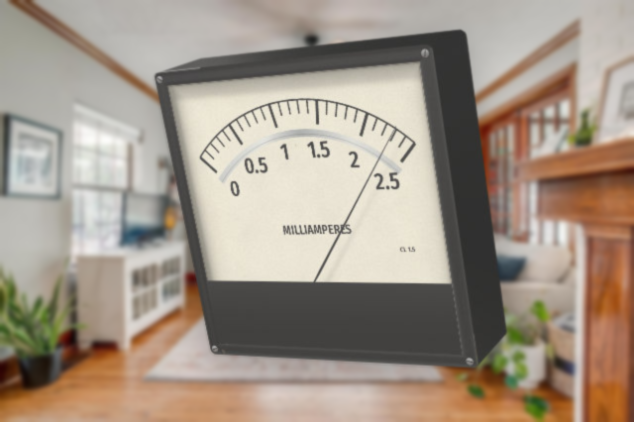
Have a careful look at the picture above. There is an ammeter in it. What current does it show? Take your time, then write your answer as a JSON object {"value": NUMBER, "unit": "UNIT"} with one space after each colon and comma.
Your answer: {"value": 2.3, "unit": "mA"}
